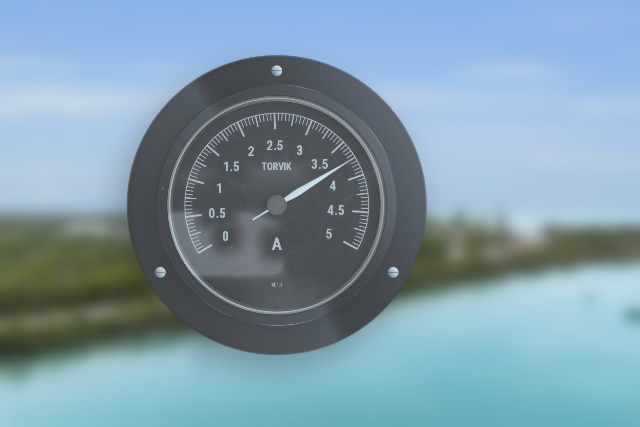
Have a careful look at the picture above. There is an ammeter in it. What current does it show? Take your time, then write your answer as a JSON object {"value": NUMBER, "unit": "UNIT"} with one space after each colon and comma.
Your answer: {"value": 3.75, "unit": "A"}
